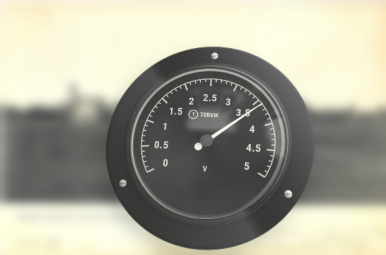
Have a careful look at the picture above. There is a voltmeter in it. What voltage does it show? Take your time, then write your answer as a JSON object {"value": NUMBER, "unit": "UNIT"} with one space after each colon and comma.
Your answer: {"value": 3.6, "unit": "V"}
